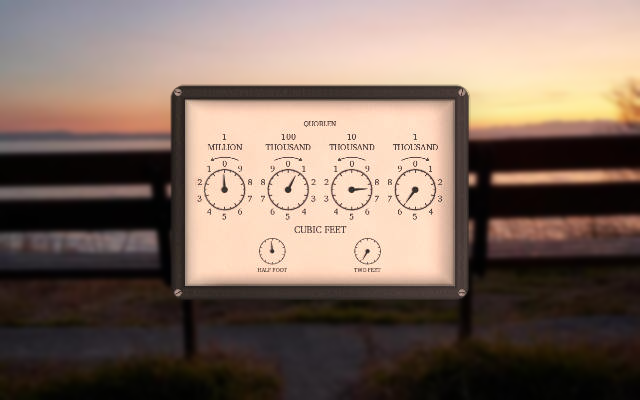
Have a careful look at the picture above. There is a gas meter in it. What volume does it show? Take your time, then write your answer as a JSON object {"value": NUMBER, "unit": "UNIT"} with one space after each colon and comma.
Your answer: {"value": 7600, "unit": "ft³"}
